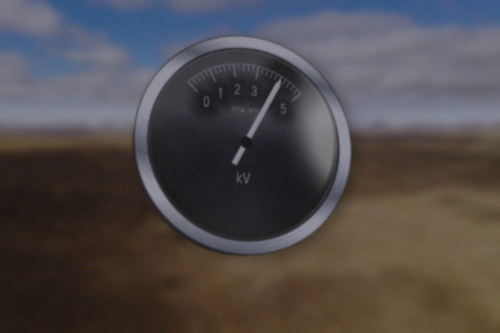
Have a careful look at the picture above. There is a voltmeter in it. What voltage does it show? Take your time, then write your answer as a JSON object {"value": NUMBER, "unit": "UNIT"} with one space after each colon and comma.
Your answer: {"value": 4, "unit": "kV"}
